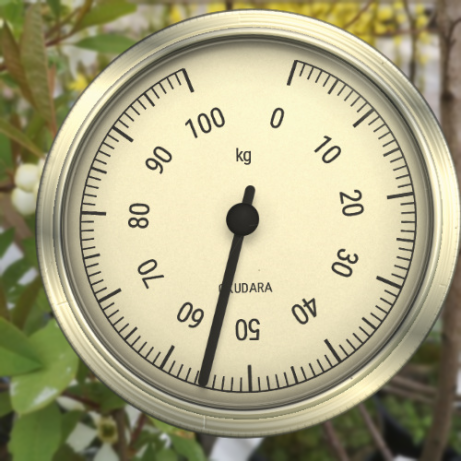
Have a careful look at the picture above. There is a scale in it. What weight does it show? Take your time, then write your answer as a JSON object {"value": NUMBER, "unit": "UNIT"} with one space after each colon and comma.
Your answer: {"value": 55, "unit": "kg"}
